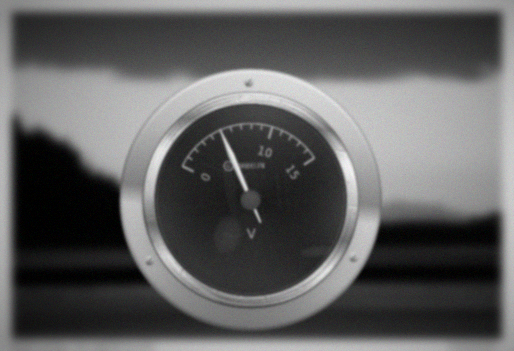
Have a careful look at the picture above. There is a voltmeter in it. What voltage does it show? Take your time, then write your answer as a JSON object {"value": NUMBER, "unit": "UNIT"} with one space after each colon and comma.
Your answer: {"value": 5, "unit": "V"}
